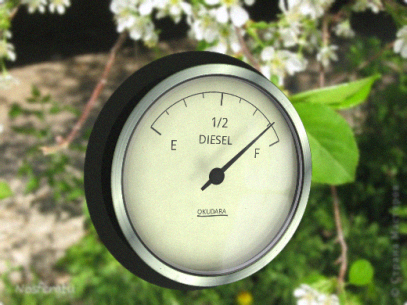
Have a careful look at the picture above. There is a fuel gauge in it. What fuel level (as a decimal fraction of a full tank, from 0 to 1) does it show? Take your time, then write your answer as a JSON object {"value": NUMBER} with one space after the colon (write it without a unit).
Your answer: {"value": 0.875}
